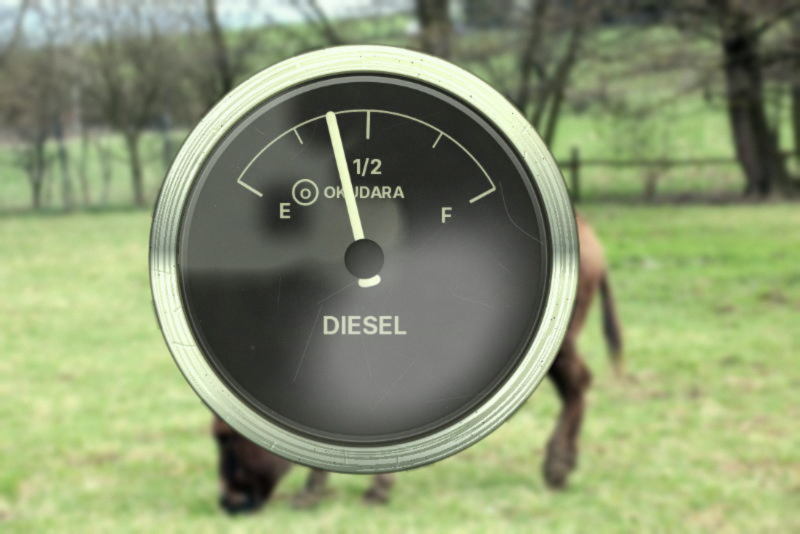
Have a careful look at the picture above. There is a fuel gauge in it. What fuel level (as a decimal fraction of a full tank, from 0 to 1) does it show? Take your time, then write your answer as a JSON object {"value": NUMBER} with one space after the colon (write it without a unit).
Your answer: {"value": 0.375}
